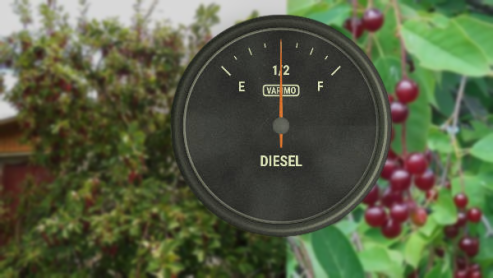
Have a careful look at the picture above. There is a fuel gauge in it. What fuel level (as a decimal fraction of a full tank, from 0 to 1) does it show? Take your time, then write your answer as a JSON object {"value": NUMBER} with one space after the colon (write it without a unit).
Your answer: {"value": 0.5}
